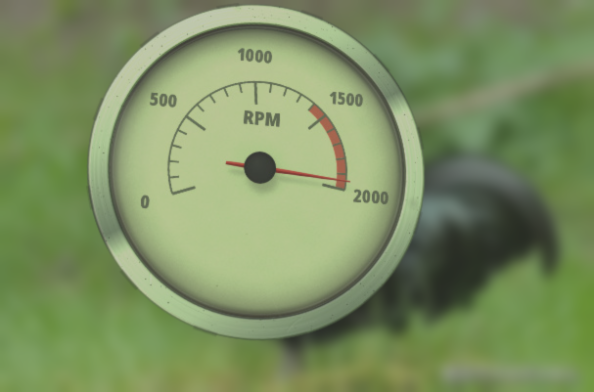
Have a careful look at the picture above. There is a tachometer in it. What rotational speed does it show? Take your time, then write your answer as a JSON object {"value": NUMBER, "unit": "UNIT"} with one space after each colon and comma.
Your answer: {"value": 1950, "unit": "rpm"}
